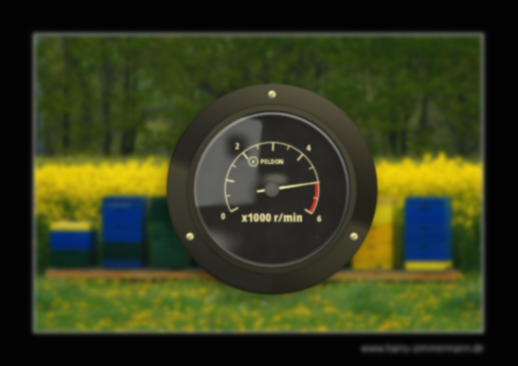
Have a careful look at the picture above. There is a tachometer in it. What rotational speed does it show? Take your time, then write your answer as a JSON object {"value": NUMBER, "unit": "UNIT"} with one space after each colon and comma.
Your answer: {"value": 5000, "unit": "rpm"}
